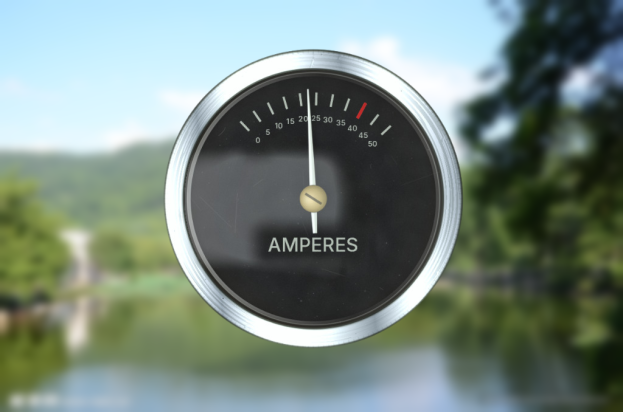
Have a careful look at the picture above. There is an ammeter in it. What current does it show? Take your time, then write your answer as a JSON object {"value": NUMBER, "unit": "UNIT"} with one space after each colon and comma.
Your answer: {"value": 22.5, "unit": "A"}
